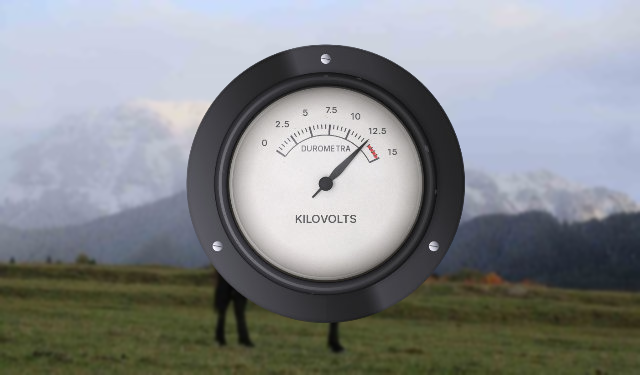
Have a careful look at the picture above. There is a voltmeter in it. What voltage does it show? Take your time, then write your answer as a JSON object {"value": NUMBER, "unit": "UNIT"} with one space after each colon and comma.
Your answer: {"value": 12.5, "unit": "kV"}
